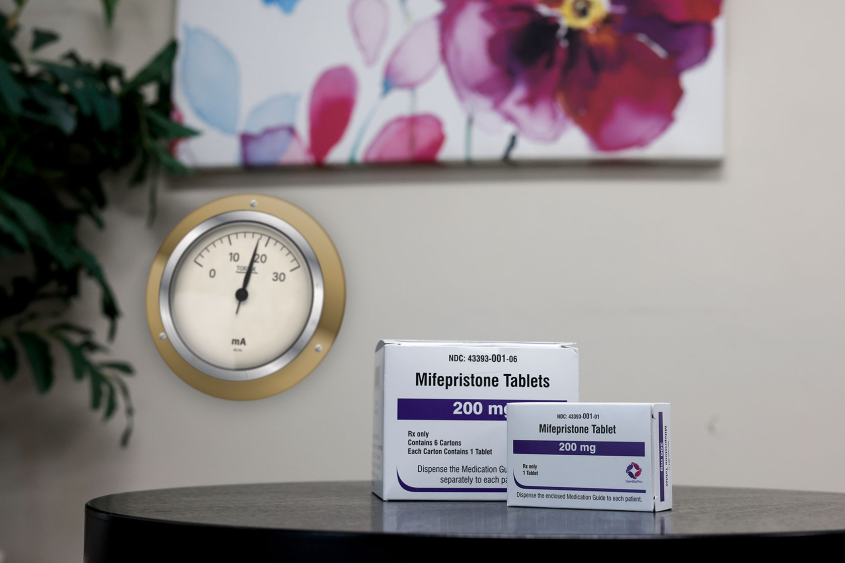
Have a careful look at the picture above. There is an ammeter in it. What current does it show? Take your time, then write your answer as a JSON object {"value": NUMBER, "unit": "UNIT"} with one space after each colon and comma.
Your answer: {"value": 18, "unit": "mA"}
